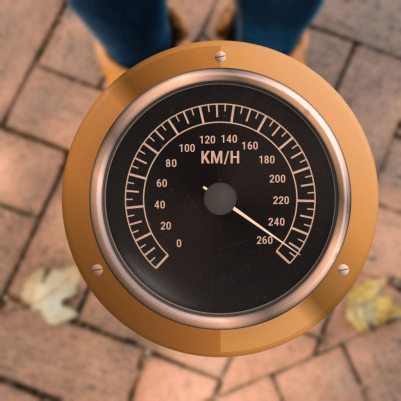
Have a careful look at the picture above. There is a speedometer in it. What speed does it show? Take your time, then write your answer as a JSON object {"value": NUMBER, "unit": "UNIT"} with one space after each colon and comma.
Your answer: {"value": 252.5, "unit": "km/h"}
